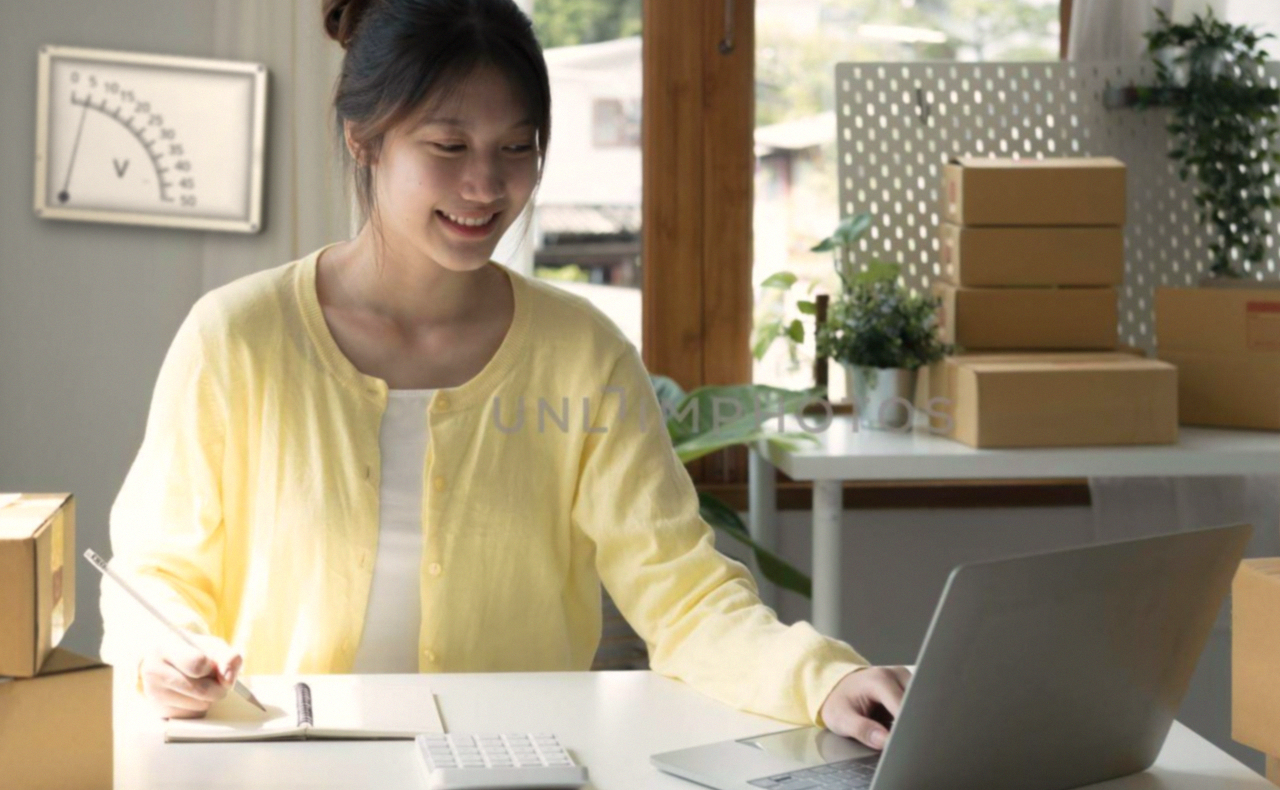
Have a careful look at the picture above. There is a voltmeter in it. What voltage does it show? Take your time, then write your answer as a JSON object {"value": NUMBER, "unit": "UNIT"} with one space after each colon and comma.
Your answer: {"value": 5, "unit": "V"}
